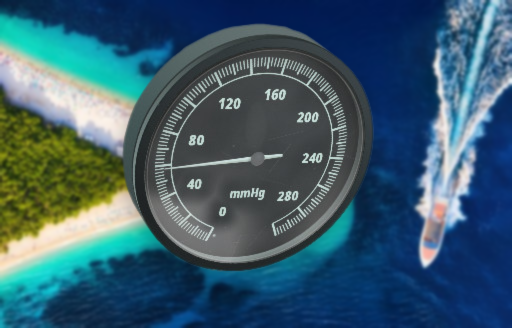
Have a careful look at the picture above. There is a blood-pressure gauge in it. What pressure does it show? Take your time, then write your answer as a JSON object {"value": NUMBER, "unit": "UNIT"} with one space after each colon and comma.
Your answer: {"value": 60, "unit": "mmHg"}
